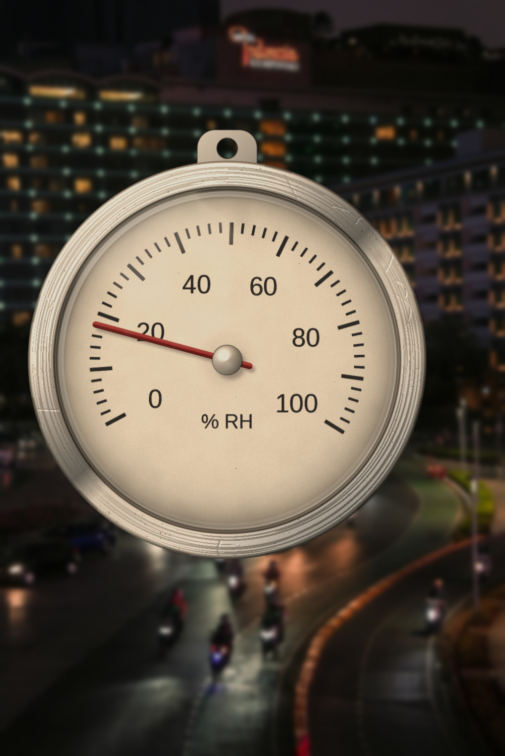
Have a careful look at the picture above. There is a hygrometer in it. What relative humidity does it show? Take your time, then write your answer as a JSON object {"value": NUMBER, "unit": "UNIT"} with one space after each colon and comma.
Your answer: {"value": 18, "unit": "%"}
